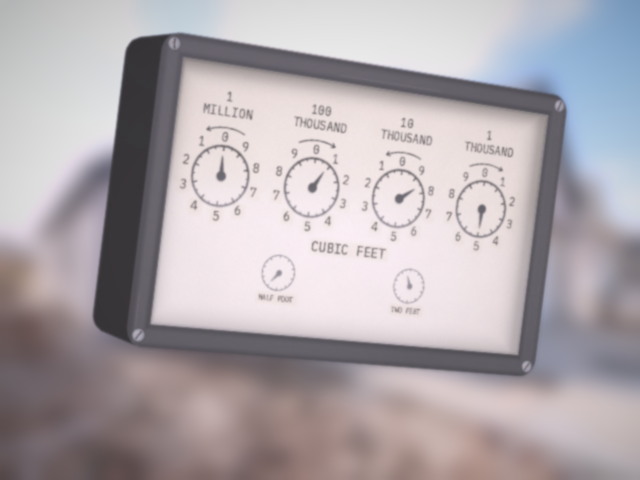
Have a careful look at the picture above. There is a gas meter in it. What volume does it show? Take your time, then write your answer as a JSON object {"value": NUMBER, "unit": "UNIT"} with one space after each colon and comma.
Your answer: {"value": 8500, "unit": "ft³"}
